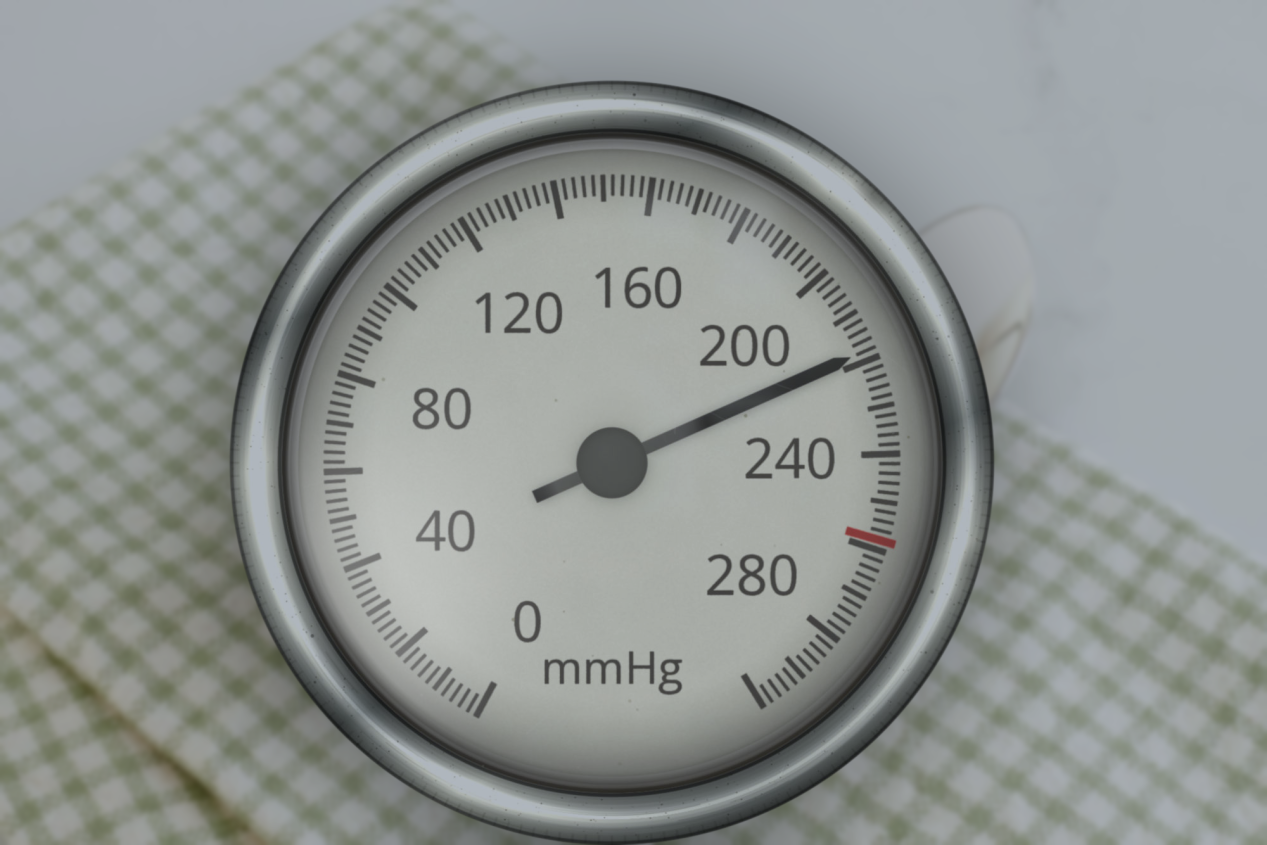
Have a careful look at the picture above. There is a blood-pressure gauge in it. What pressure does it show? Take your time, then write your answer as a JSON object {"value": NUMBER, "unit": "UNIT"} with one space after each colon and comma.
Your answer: {"value": 218, "unit": "mmHg"}
